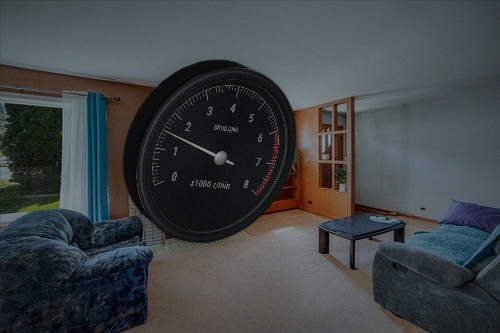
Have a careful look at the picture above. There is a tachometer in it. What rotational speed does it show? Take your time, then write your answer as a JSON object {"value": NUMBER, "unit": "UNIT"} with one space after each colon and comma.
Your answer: {"value": 1500, "unit": "rpm"}
